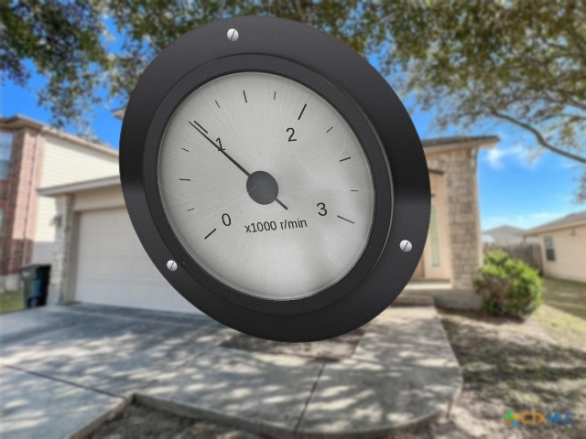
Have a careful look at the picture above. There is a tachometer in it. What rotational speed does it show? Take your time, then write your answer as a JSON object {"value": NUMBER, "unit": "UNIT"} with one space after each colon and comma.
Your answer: {"value": 1000, "unit": "rpm"}
